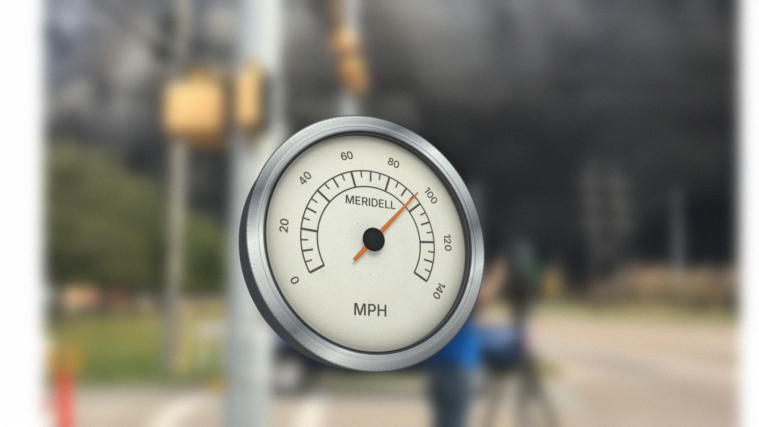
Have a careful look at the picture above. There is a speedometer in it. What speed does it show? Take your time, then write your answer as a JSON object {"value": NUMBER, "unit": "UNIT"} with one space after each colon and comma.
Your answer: {"value": 95, "unit": "mph"}
